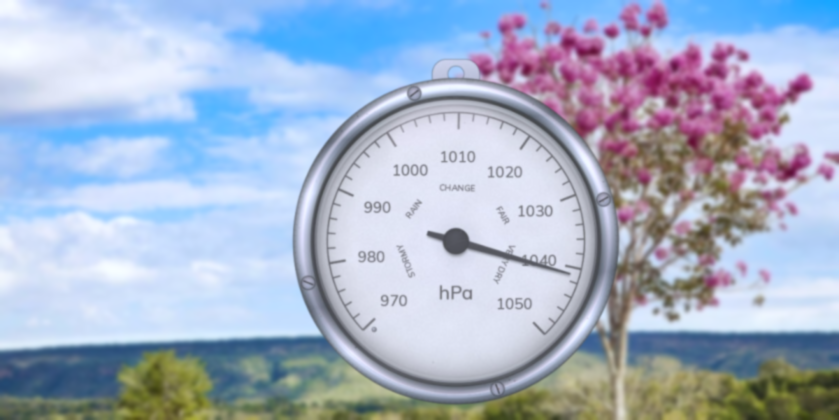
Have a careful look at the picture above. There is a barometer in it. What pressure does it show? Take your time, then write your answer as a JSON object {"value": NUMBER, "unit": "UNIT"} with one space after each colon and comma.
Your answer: {"value": 1041, "unit": "hPa"}
